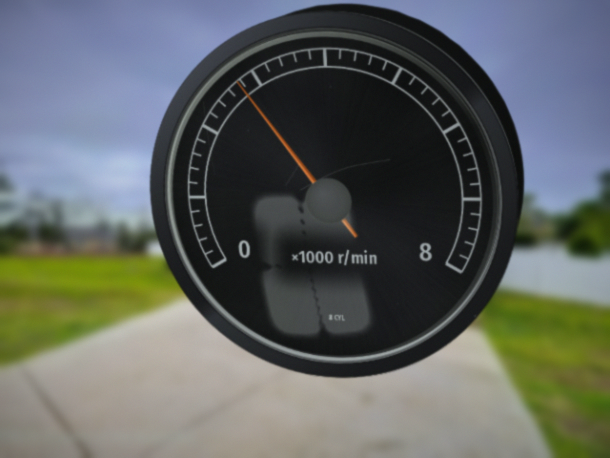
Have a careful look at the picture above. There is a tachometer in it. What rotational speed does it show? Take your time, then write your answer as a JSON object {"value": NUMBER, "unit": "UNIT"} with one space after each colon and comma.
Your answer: {"value": 2800, "unit": "rpm"}
